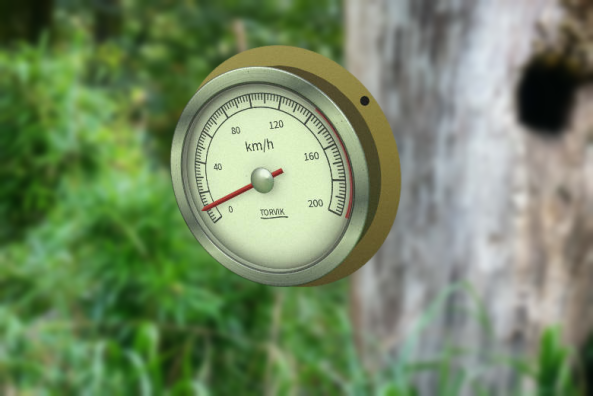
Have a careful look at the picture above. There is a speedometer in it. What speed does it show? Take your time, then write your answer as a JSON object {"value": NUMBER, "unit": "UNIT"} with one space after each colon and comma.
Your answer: {"value": 10, "unit": "km/h"}
